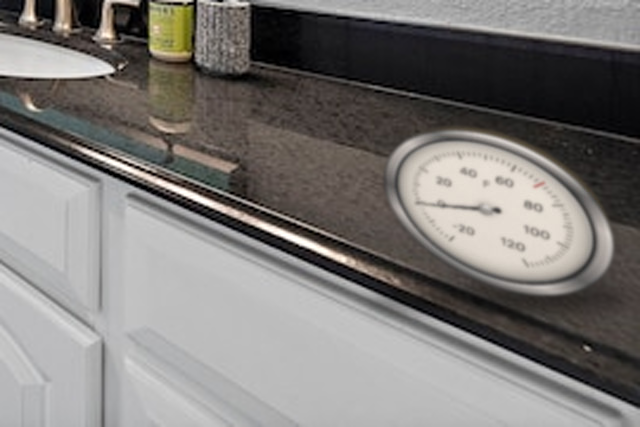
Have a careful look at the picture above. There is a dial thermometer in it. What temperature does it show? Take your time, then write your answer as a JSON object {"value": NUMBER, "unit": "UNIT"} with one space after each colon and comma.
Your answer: {"value": 0, "unit": "°F"}
